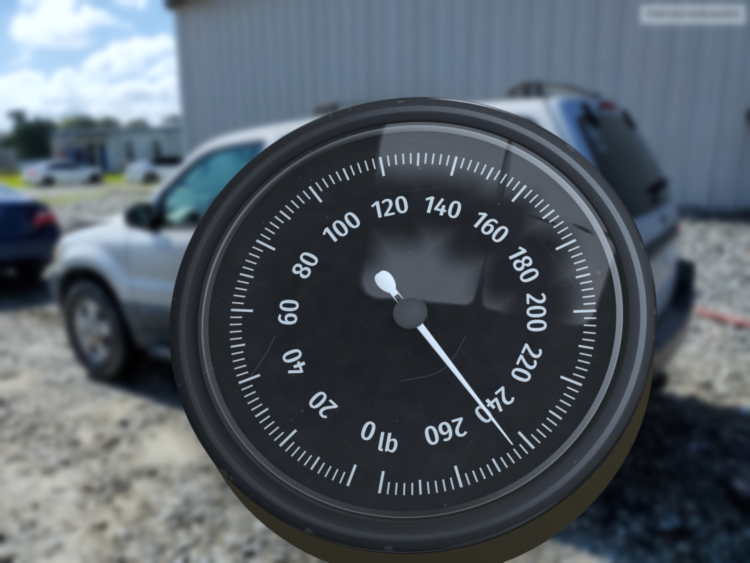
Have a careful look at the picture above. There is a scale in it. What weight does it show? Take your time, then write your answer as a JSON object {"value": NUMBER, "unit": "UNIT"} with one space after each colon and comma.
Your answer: {"value": 244, "unit": "lb"}
